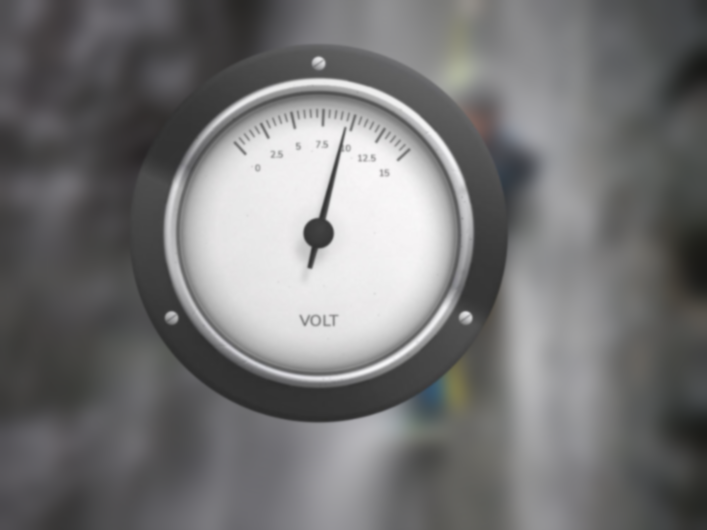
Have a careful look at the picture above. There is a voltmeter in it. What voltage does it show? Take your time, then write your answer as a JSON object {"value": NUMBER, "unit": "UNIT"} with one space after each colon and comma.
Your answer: {"value": 9.5, "unit": "V"}
